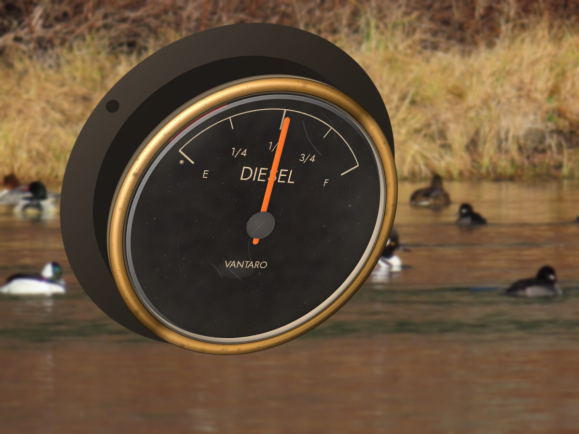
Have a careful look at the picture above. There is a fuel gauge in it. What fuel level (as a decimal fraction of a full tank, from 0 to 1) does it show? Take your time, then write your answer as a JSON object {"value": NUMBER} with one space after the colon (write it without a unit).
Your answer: {"value": 0.5}
